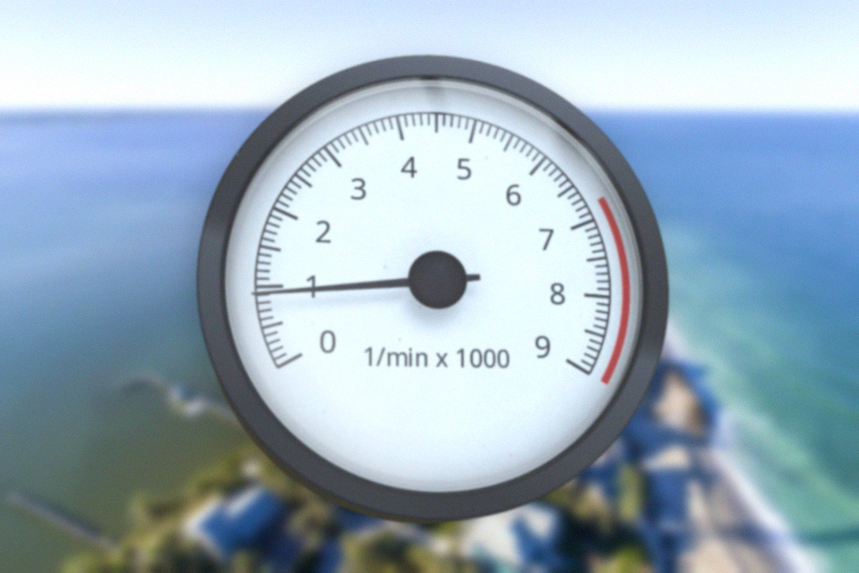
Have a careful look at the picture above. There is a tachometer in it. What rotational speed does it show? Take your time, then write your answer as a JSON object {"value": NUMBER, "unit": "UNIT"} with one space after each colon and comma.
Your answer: {"value": 900, "unit": "rpm"}
